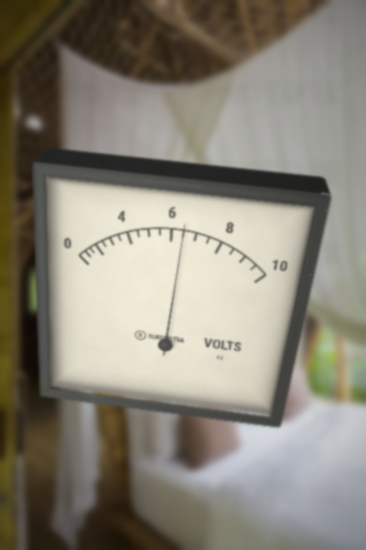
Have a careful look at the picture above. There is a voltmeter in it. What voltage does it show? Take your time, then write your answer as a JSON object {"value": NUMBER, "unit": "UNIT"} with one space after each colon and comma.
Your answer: {"value": 6.5, "unit": "V"}
